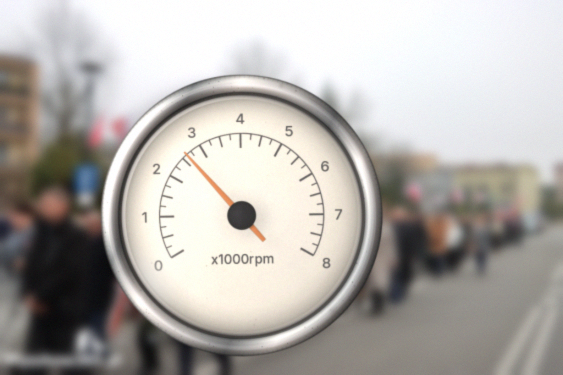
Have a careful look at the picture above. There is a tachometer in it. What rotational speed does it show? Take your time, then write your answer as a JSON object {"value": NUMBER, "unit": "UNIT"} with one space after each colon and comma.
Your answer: {"value": 2625, "unit": "rpm"}
